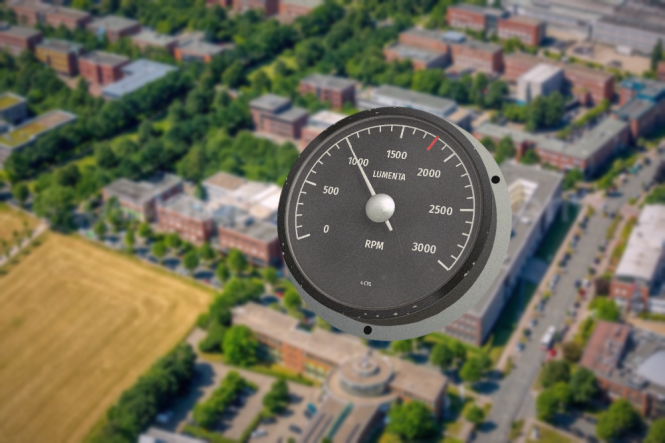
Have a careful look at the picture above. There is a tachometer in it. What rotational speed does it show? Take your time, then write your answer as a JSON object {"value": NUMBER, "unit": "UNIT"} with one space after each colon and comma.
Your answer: {"value": 1000, "unit": "rpm"}
